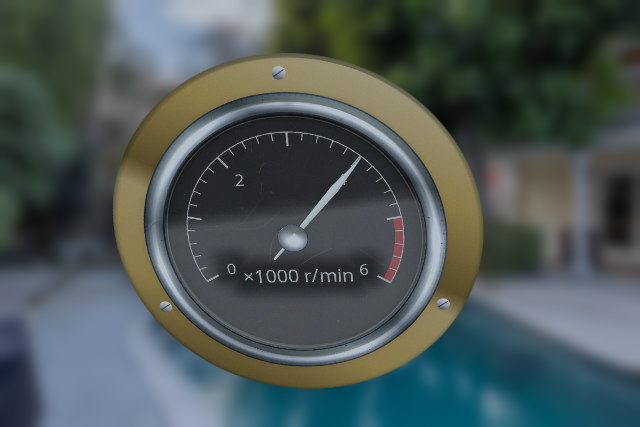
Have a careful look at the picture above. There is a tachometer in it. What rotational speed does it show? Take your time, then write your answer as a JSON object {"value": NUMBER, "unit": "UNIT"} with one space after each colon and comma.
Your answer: {"value": 4000, "unit": "rpm"}
